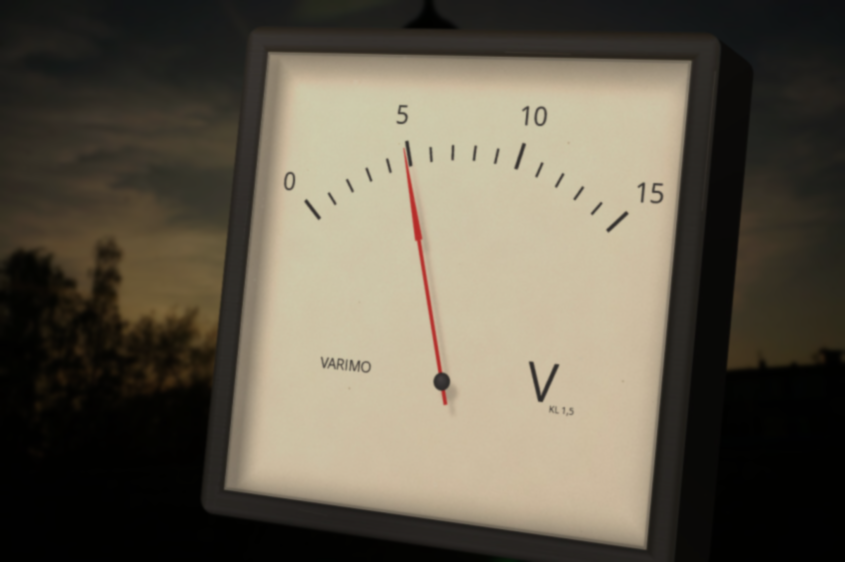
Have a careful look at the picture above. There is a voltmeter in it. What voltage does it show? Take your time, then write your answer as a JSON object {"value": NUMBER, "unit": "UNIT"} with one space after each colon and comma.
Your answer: {"value": 5, "unit": "V"}
